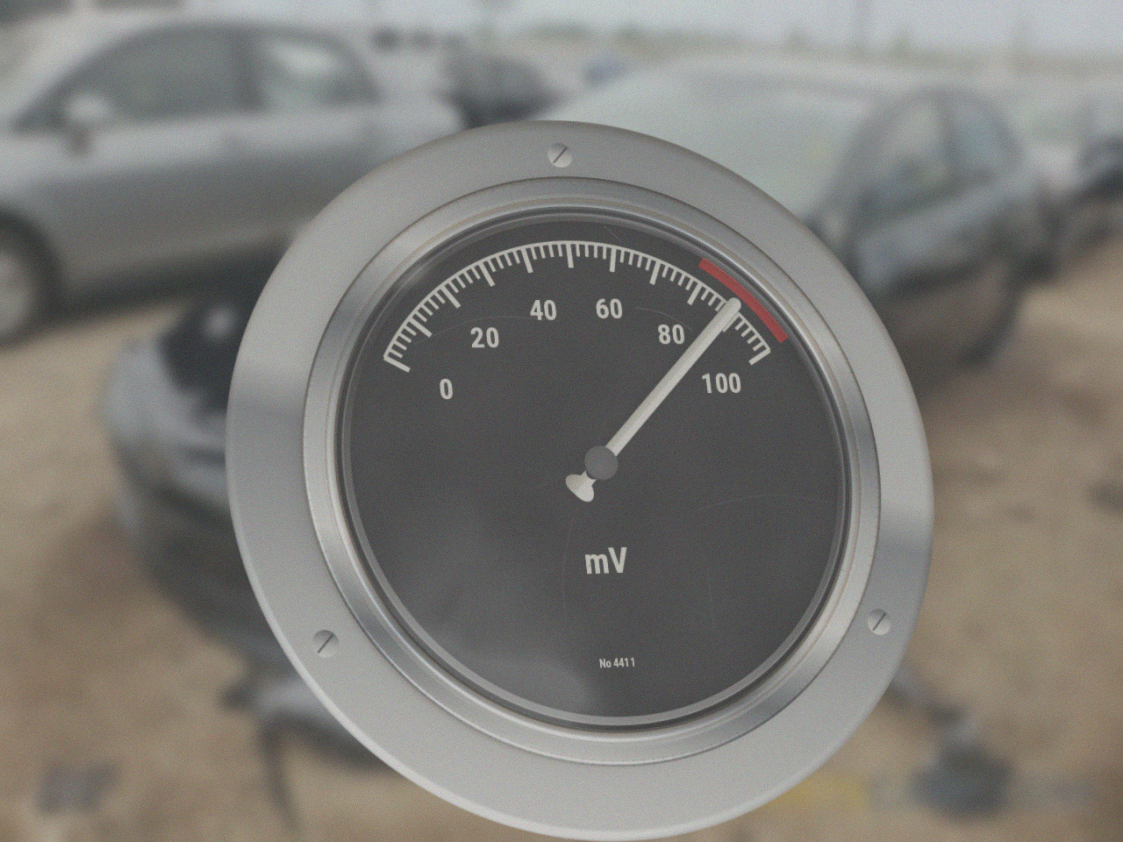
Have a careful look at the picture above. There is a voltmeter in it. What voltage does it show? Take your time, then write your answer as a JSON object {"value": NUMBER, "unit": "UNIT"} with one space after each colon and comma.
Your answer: {"value": 88, "unit": "mV"}
